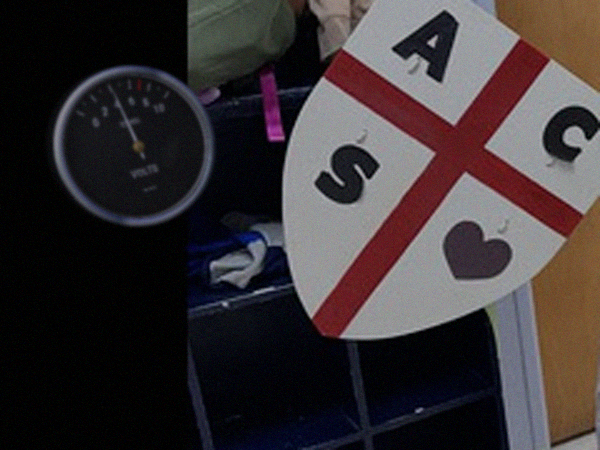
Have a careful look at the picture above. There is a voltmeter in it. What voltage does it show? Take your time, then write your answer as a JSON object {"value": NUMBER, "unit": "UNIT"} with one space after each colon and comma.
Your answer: {"value": 4, "unit": "V"}
